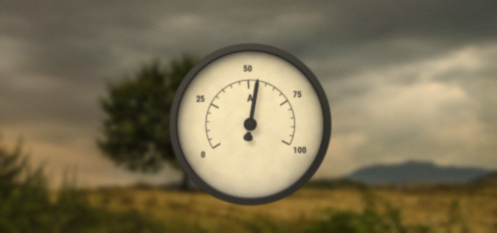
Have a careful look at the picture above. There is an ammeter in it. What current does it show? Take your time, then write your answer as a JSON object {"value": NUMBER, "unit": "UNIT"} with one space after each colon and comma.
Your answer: {"value": 55, "unit": "A"}
